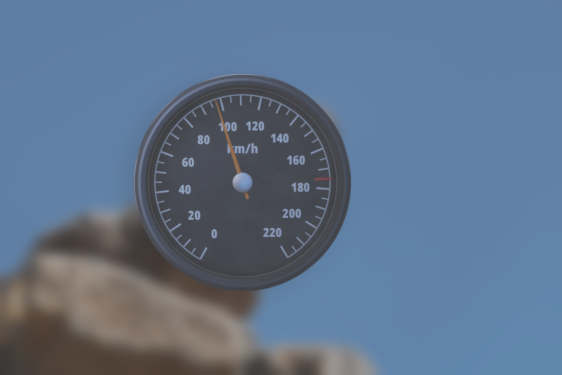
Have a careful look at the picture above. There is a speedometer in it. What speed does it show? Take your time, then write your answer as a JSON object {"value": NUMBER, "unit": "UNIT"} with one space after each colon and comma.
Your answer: {"value": 97.5, "unit": "km/h"}
